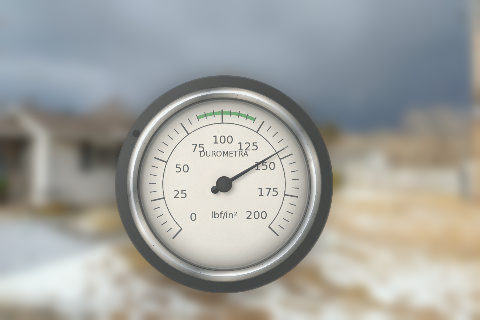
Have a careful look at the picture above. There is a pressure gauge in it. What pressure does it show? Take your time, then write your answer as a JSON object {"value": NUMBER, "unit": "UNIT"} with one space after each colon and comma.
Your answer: {"value": 145, "unit": "psi"}
